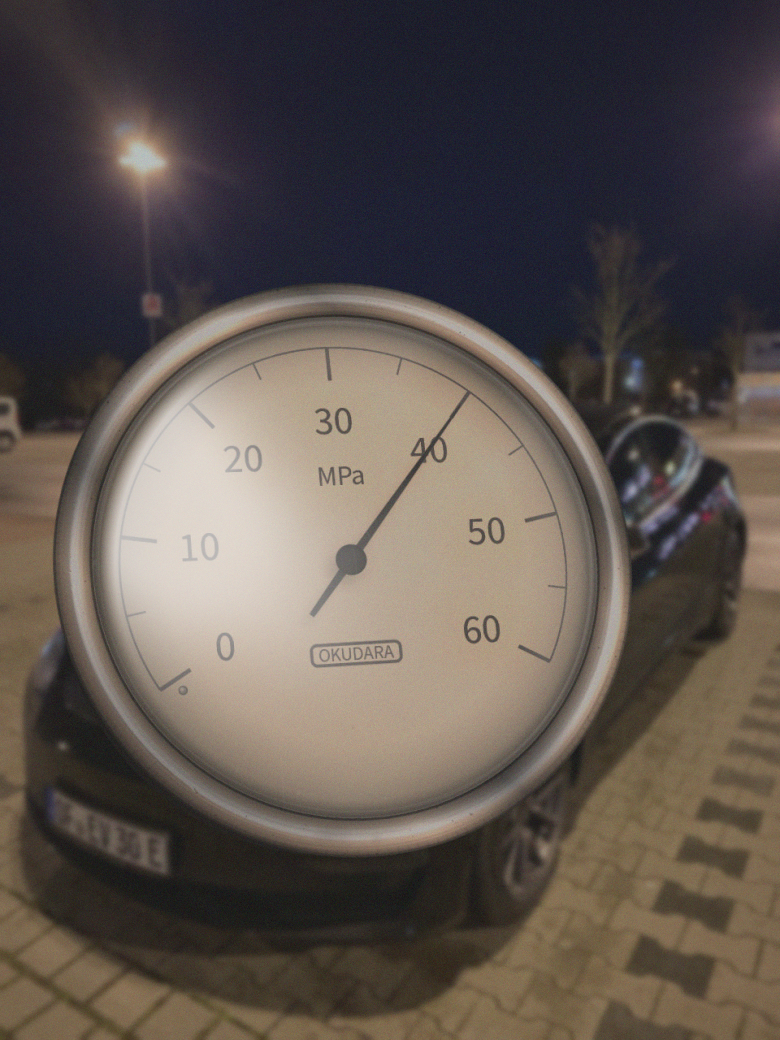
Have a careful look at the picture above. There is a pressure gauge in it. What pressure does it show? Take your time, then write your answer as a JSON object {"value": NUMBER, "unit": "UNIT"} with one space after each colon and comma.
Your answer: {"value": 40, "unit": "MPa"}
